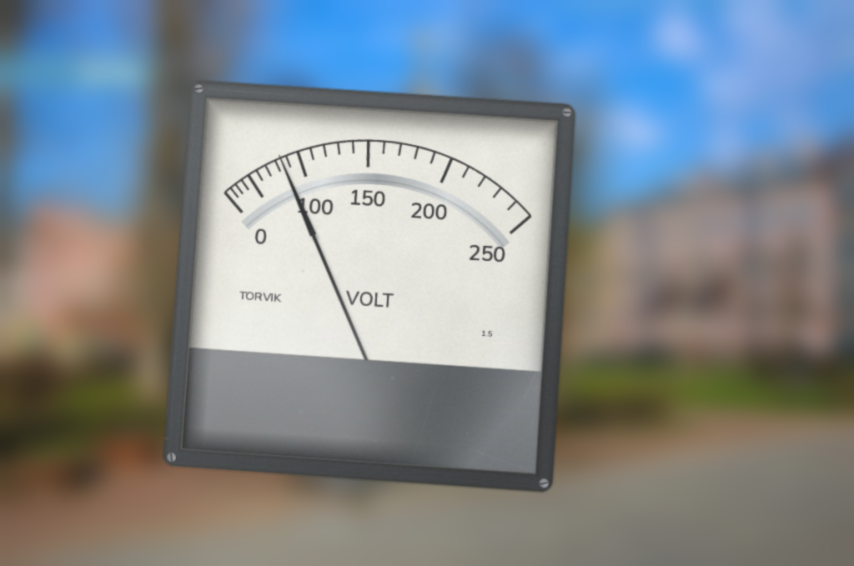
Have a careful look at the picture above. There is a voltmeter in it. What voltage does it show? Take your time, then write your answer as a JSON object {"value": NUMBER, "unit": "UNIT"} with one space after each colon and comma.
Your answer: {"value": 85, "unit": "V"}
